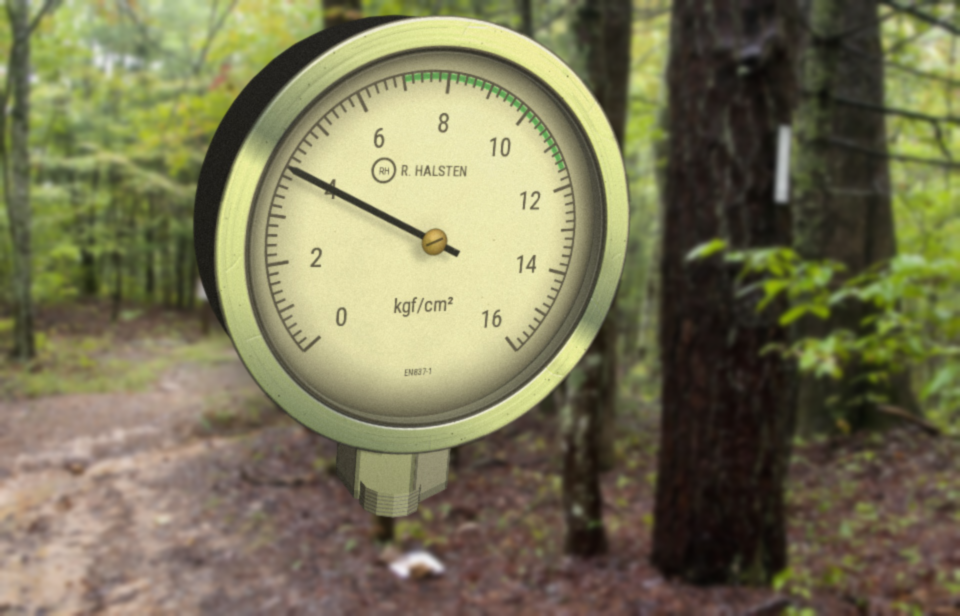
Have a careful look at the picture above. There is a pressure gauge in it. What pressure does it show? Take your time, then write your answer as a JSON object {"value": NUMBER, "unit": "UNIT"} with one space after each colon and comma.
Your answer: {"value": 4, "unit": "kg/cm²"}
